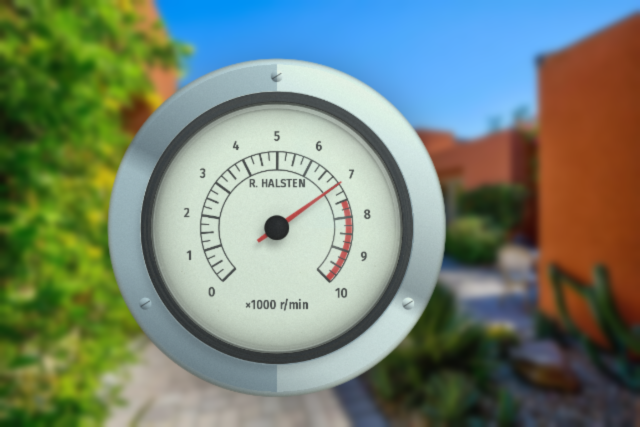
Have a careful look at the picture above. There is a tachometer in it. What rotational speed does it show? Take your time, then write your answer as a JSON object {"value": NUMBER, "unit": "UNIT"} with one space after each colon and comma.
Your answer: {"value": 7000, "unit": "rpm"}
